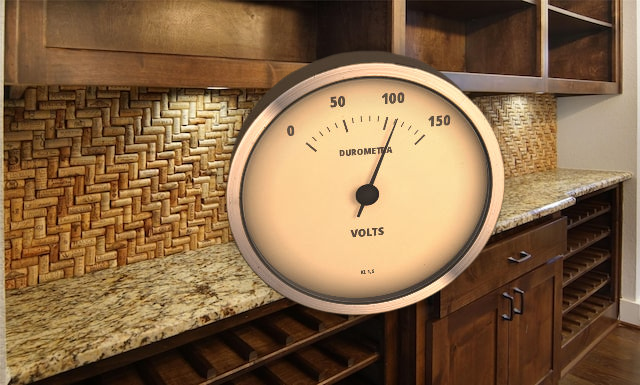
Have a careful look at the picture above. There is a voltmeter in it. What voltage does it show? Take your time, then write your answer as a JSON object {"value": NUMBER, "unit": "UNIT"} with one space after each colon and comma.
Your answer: {"value": 110, "unit": "V"}
